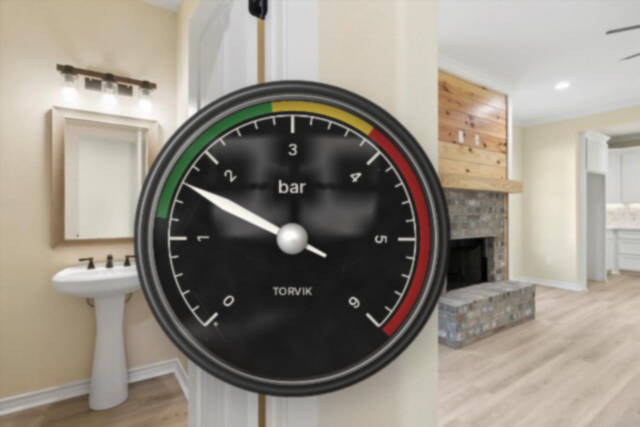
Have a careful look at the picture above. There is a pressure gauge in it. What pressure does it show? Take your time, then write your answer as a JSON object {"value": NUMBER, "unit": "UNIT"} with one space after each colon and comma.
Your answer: {"value": 1.6, "unit": "bar"}
